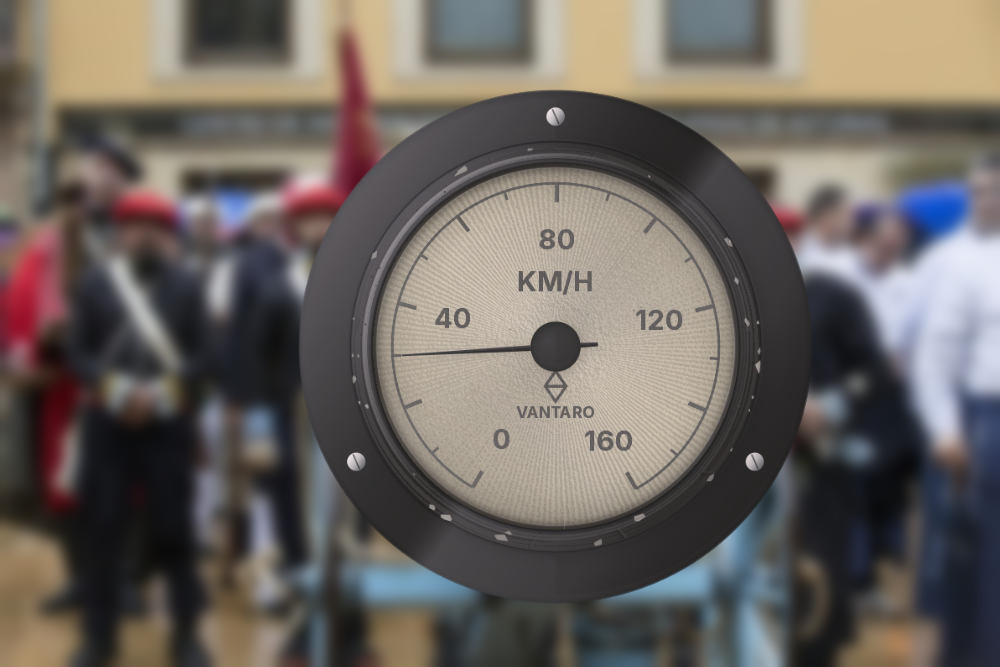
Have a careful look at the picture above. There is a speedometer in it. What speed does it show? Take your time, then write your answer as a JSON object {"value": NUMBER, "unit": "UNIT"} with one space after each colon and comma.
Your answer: {"value": 30, "unit": "km/h"}
